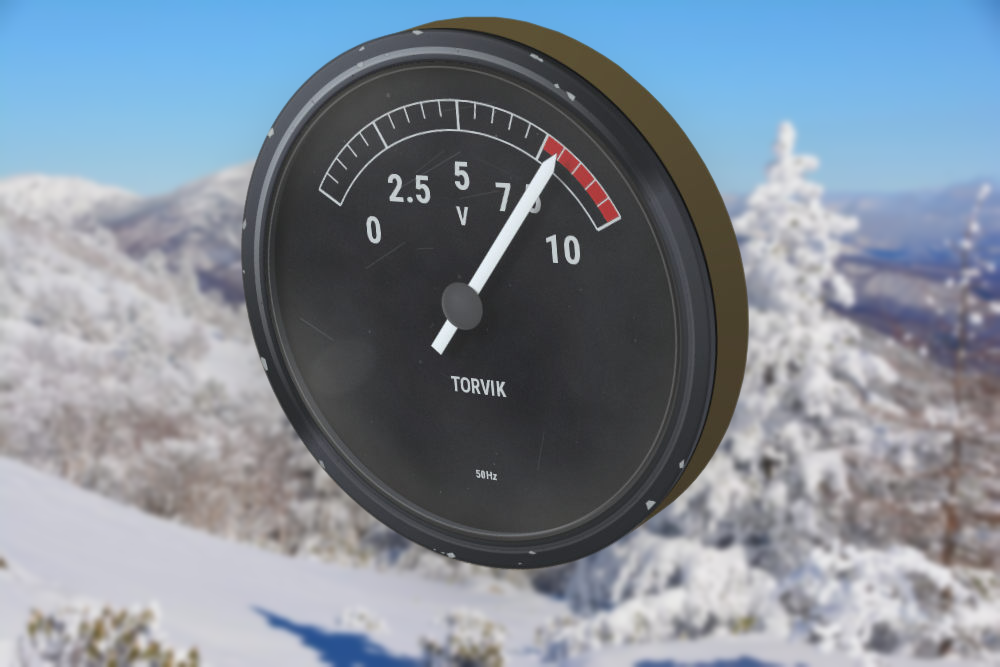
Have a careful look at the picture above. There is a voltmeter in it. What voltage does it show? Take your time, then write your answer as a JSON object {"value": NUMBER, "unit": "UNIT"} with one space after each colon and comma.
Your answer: {"value": 8, "unit": "V"}
